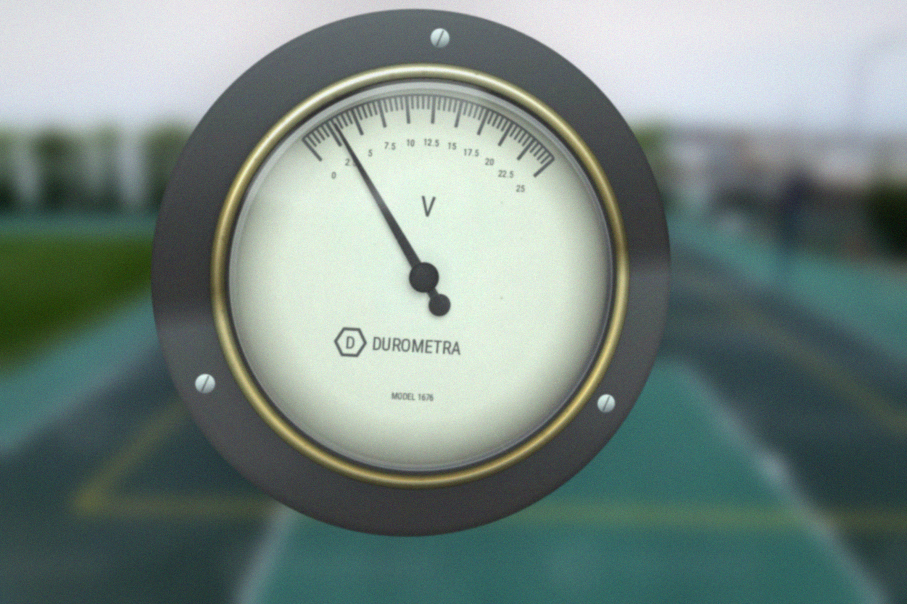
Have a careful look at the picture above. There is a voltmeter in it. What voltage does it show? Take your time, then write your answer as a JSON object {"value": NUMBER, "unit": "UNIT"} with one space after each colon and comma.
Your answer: {"value": 3, "unit": "V"}
